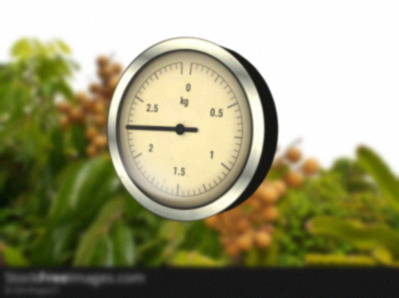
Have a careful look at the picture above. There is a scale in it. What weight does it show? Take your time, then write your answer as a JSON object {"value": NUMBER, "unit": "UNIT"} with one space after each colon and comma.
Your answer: {"value": 2.25, "unit": "kg"}
